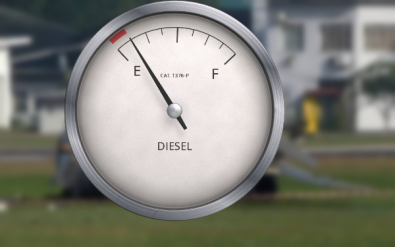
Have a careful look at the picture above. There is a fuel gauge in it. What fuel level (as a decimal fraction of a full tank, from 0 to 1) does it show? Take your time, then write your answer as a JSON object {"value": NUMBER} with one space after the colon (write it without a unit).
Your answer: {"value": 0.125}
